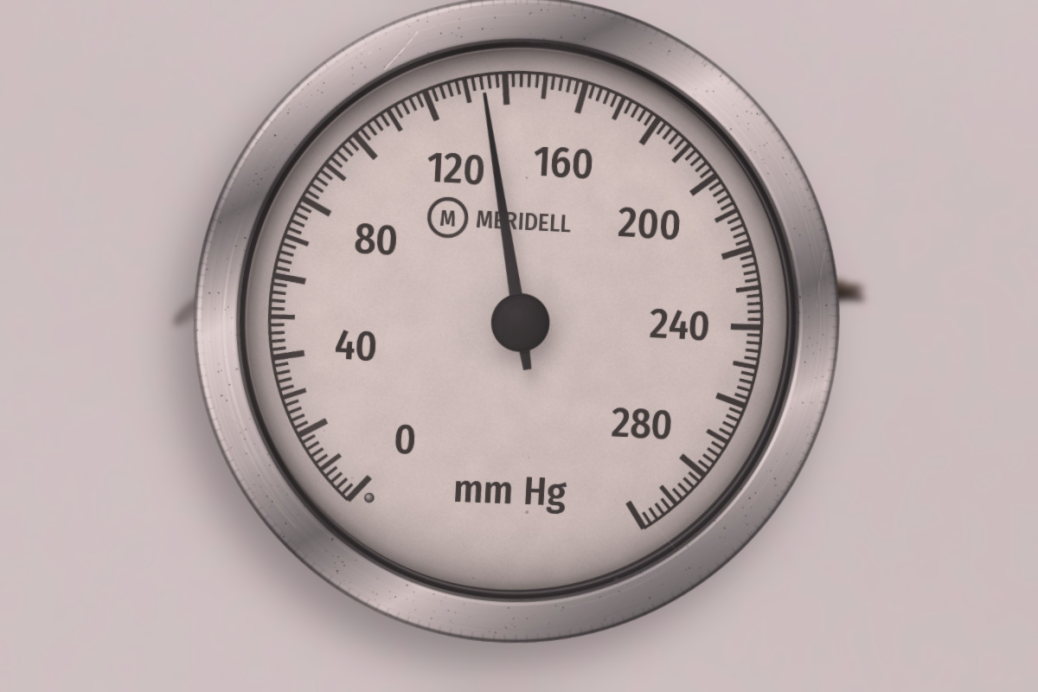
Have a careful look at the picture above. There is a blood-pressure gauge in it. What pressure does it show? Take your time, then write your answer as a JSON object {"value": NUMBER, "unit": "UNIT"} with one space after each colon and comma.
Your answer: {"value": 134, "unit": "mmHg"}
